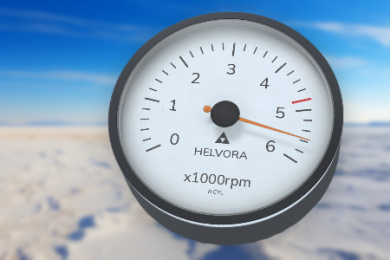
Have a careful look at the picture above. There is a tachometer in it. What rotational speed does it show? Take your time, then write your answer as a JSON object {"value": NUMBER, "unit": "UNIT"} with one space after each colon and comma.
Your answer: {"value": 5600, "unit": "rpm"}
